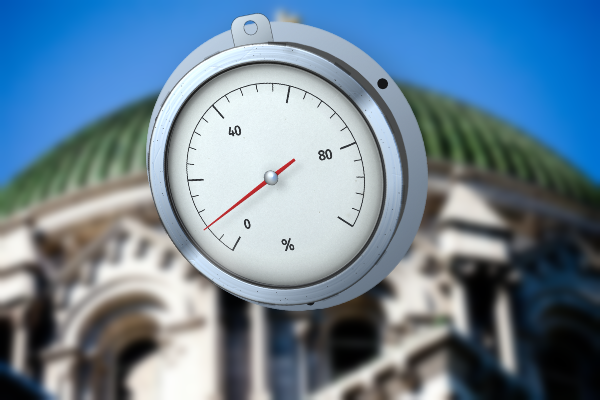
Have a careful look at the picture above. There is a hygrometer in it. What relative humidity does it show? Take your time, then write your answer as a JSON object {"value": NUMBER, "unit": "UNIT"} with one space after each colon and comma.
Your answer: {"value": 8, "unit": "%"}
